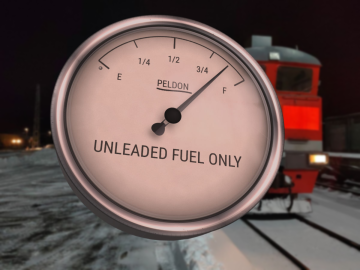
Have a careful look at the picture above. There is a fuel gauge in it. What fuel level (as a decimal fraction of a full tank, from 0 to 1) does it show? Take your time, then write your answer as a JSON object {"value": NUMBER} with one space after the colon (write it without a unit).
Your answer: {"value": 0.875}
